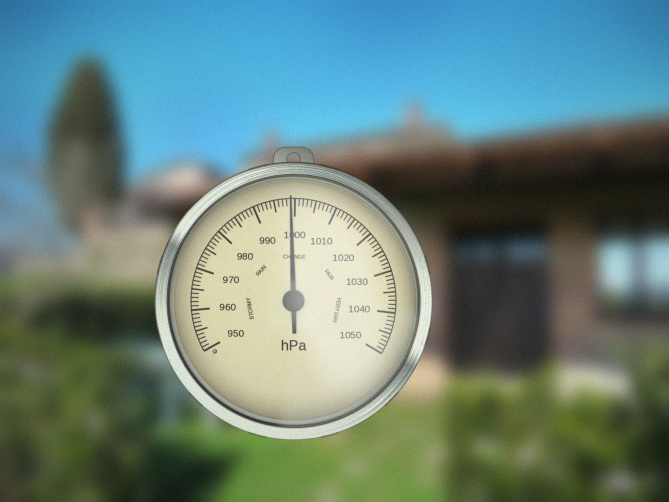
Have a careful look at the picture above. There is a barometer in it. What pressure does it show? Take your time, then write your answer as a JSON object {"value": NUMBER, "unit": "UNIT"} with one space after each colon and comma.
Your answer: {"value": 999, "unit": "hPa"}
